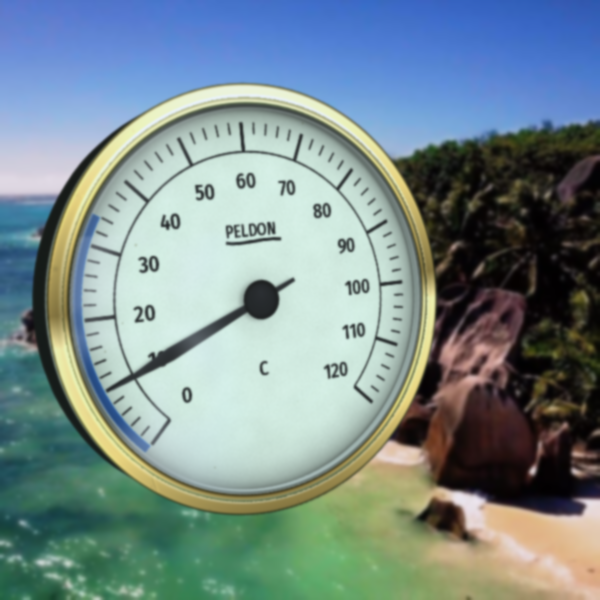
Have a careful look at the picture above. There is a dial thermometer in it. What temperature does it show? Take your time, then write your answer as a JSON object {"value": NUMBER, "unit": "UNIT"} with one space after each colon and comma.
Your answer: {"value": 10, "unit": "°C"}
